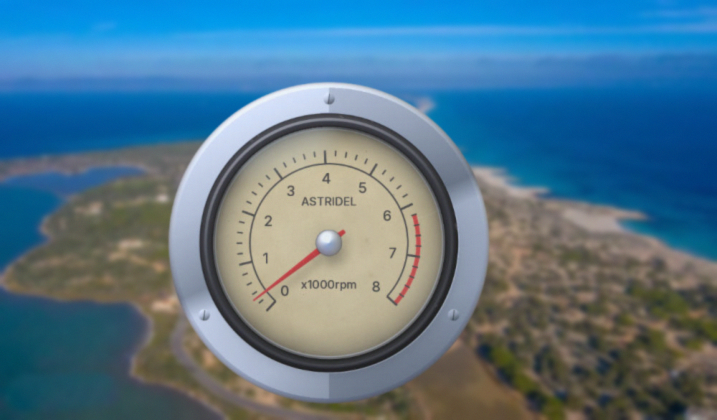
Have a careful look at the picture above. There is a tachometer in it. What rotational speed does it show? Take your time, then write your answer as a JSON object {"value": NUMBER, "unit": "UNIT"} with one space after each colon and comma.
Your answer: {"value": 300, "unit": "rpm"}
